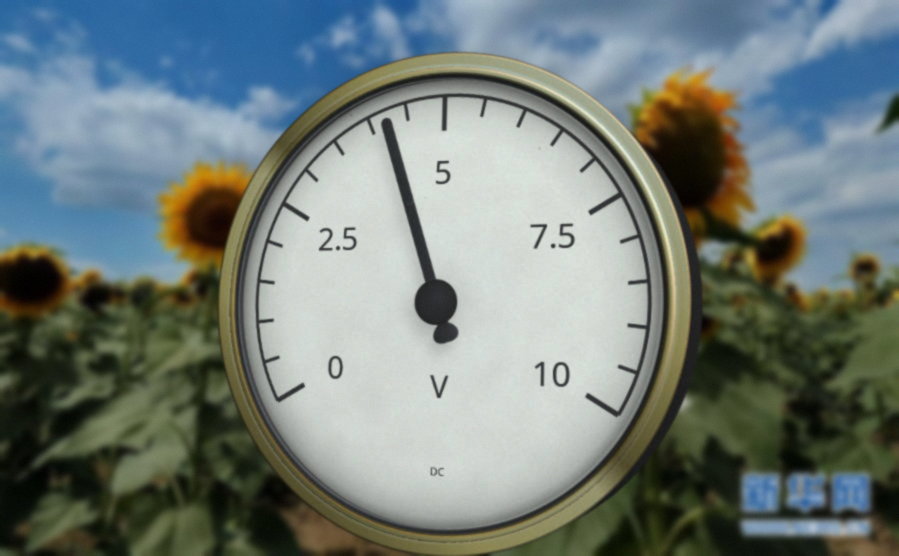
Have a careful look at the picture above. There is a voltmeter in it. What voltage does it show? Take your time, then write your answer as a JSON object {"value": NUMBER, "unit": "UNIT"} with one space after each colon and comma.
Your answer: {"value": 4.25, "unit": "V"}
